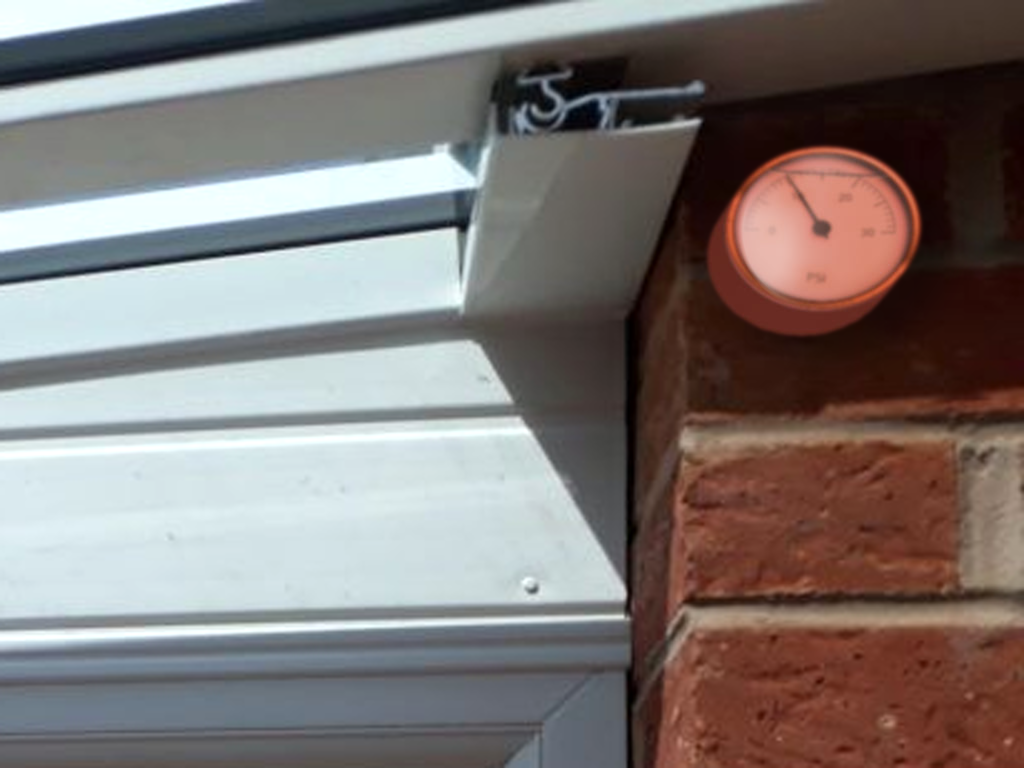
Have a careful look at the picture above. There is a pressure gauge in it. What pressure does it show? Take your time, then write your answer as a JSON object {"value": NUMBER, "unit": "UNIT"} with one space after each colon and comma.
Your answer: {"value": 10, "unit": "psi"}
